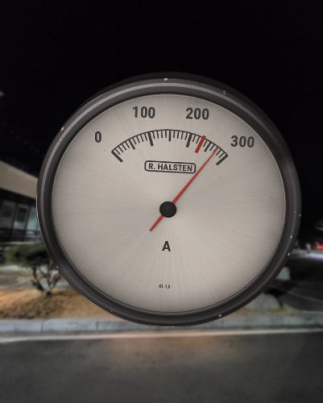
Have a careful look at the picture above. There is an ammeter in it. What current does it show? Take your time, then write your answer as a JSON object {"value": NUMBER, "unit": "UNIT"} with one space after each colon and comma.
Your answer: {"value": 270, "unit": "A"}
